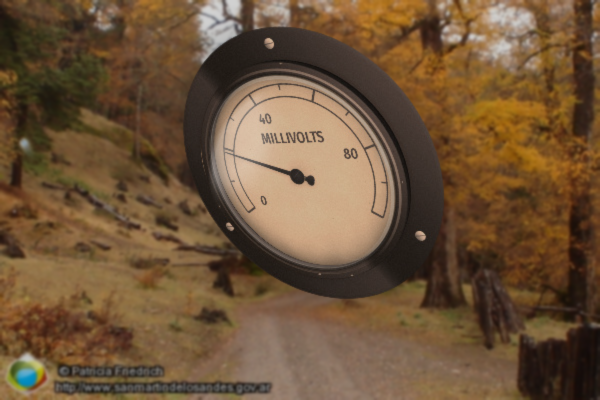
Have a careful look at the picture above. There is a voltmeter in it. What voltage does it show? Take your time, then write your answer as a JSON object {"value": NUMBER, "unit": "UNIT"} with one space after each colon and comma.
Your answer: {"value": 20, "unit": "mV"}
